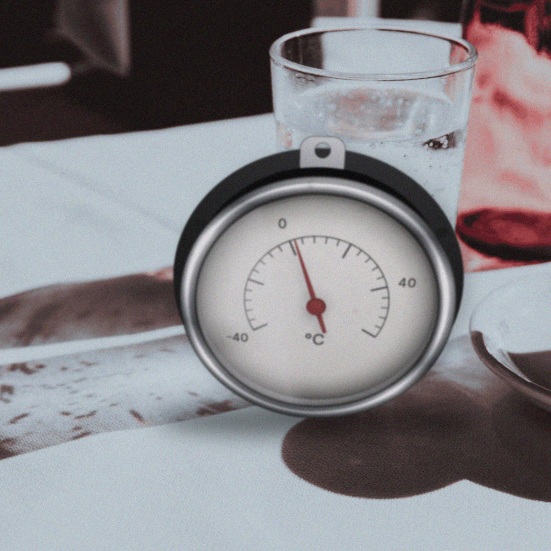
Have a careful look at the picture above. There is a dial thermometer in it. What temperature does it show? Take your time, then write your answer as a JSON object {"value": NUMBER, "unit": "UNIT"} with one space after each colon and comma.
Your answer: {"value": 2, "unit": "°C"}
